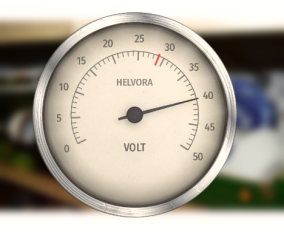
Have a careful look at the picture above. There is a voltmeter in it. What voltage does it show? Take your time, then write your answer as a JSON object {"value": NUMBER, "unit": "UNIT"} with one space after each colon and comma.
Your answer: {"value": 40, "unit": "V"}
